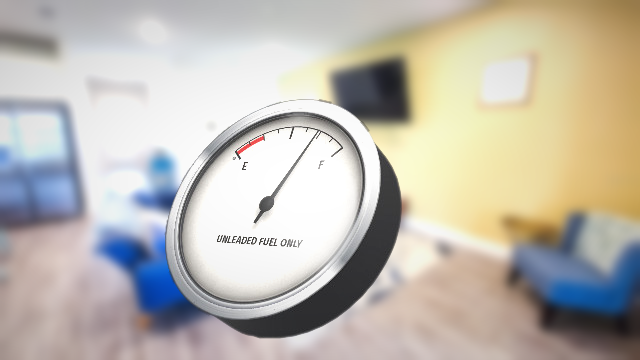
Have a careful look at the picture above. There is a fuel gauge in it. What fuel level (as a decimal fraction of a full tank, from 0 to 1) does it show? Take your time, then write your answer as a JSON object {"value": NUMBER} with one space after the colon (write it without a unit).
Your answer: {"value": 0.75}
